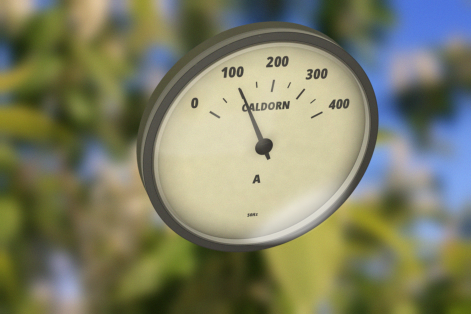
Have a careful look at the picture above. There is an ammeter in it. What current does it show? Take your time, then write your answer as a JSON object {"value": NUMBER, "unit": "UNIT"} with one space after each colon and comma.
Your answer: {"value": 100, "unit": "A"}
